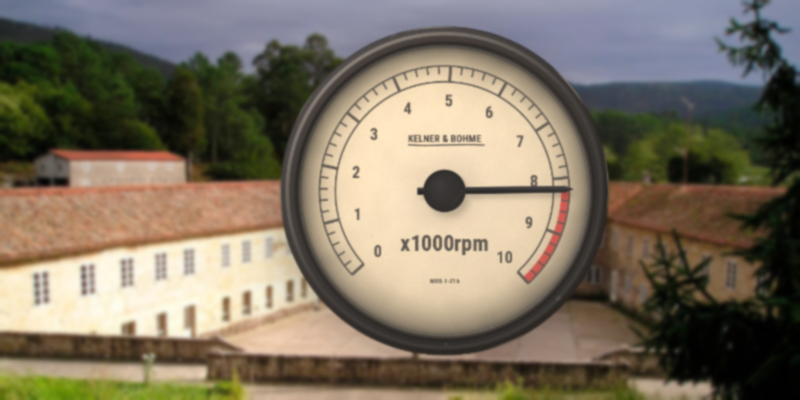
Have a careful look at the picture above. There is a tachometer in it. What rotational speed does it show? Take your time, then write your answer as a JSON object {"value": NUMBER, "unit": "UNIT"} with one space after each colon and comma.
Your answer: {"value": 8200, "unit": "rpm"}
